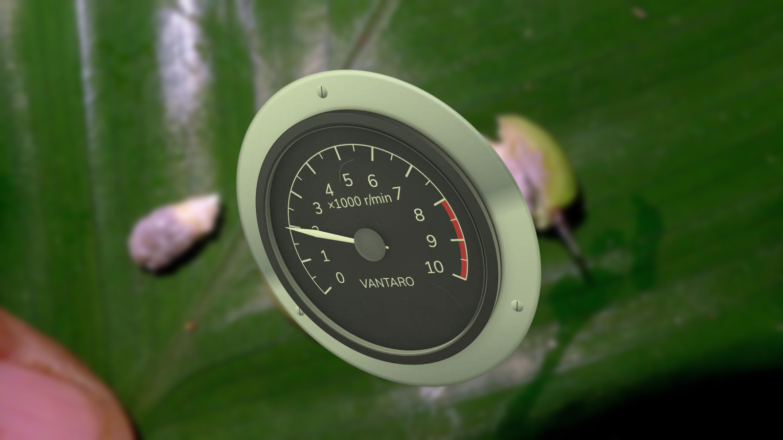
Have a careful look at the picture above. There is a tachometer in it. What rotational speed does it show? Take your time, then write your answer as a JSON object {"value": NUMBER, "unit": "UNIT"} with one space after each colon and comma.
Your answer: {"value": 2000, "unit": "rpm"}
